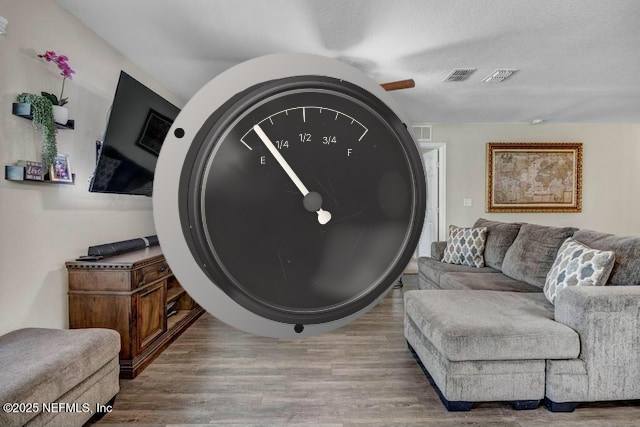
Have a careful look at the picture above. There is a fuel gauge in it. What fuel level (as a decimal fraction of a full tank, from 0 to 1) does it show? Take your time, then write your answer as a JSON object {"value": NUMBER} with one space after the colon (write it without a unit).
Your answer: {"value": 0.125}
